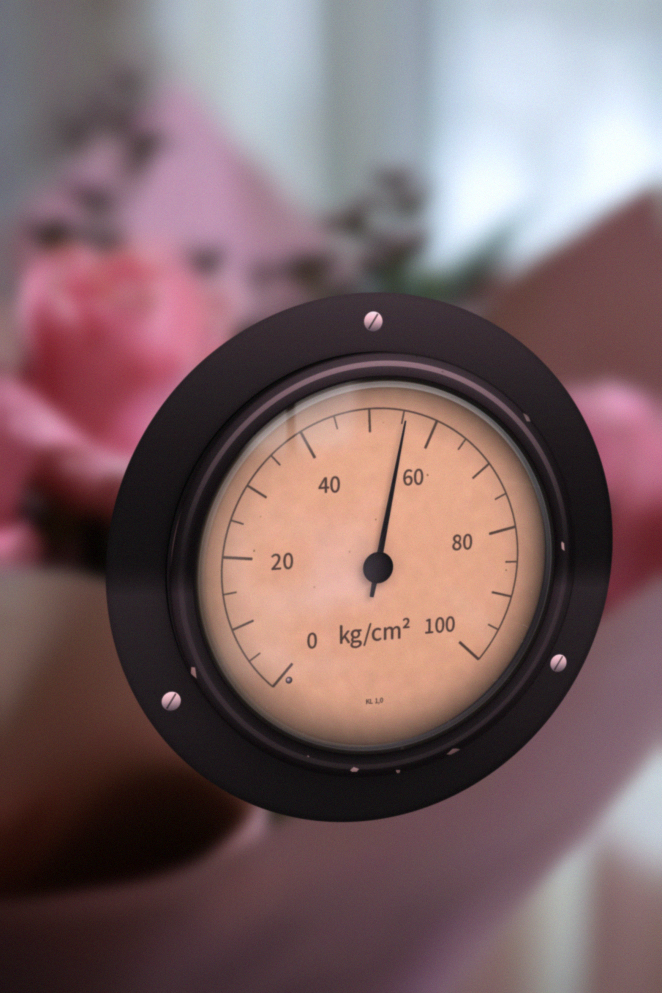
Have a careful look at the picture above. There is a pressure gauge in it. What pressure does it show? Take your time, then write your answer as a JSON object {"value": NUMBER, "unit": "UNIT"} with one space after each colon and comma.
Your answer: {"value": 55, "unit": "kg/cm²"}
